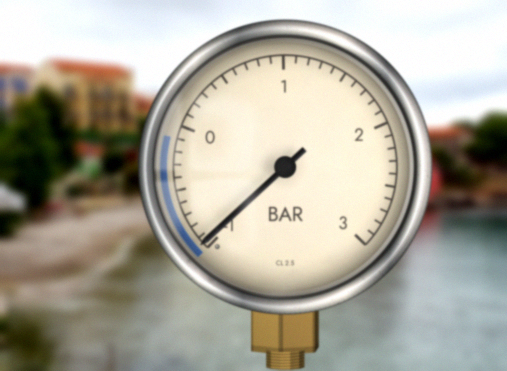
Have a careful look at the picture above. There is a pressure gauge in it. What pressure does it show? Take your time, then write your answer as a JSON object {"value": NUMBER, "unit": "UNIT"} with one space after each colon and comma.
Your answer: {"value": -0.95, "unit": "bar"}
